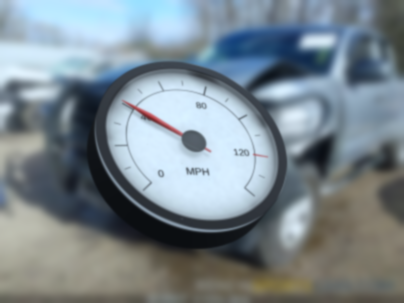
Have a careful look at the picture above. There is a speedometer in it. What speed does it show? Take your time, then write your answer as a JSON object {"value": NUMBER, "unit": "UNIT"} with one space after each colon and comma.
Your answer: {"value": 40, "unit": "mph"}
